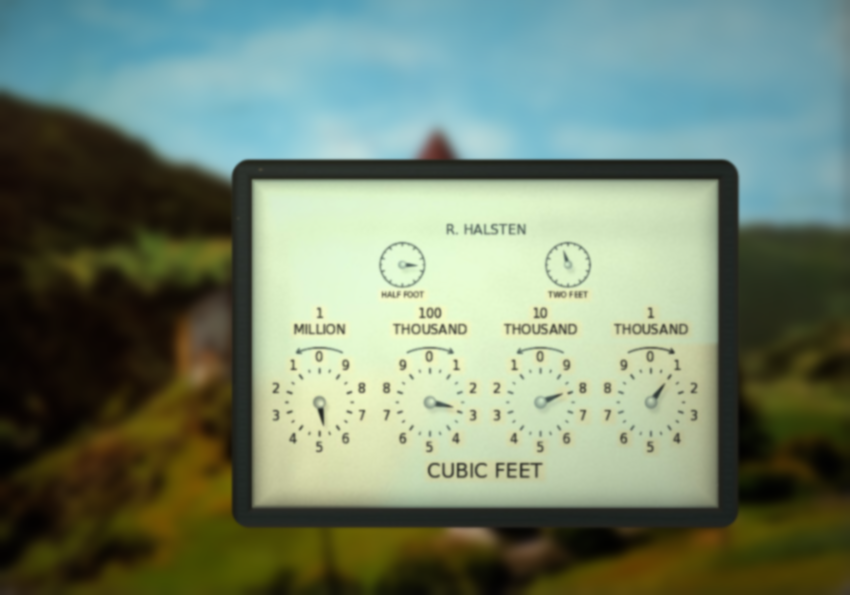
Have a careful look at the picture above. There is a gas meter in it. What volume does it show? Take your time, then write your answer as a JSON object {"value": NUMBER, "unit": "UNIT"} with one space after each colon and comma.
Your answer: {"value": 528100, "unit": "ft³"}
